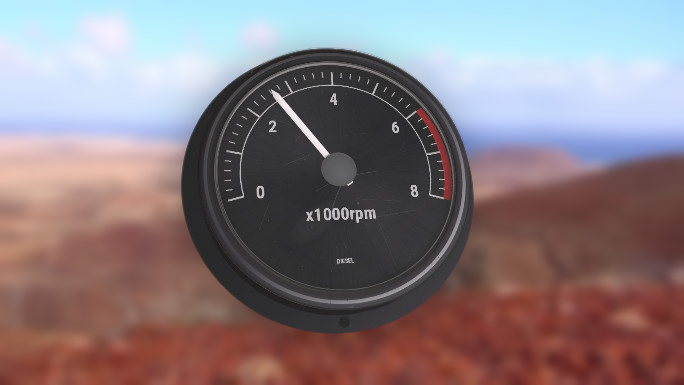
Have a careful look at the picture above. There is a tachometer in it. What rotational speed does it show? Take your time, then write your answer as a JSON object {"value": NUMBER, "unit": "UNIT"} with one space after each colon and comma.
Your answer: {"value": 2600, "unit": "rpm"}
